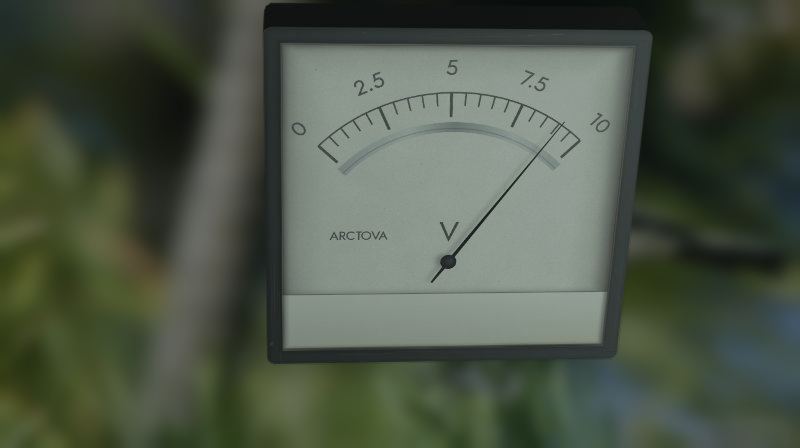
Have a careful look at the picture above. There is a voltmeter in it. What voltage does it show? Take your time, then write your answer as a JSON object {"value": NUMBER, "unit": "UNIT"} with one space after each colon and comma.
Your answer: {"value": 9, "unit": "V"}
